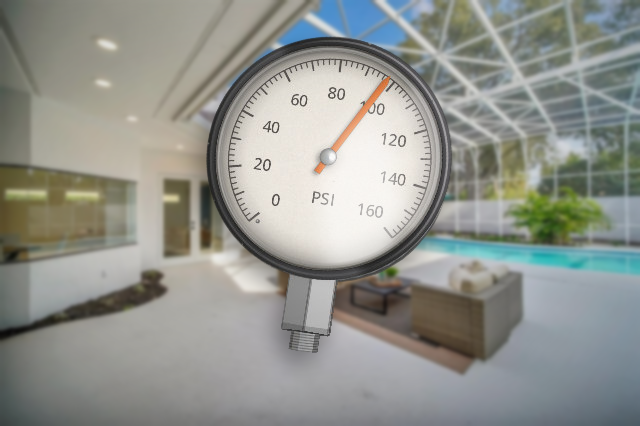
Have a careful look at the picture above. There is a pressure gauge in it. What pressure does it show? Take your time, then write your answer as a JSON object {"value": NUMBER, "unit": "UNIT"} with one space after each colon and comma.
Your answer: {"value": 98, "unit": "psi"}
